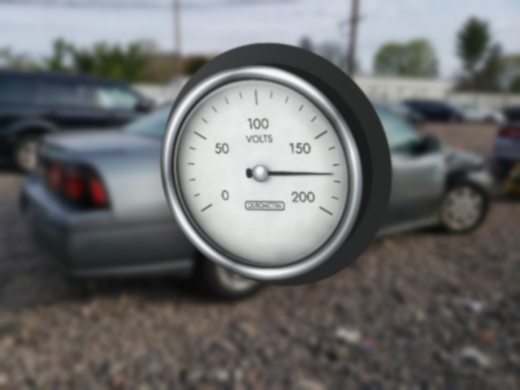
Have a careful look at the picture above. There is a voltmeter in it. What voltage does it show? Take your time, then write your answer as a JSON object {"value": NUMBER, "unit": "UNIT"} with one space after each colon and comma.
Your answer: {"value": 175, "unit": "V"}
